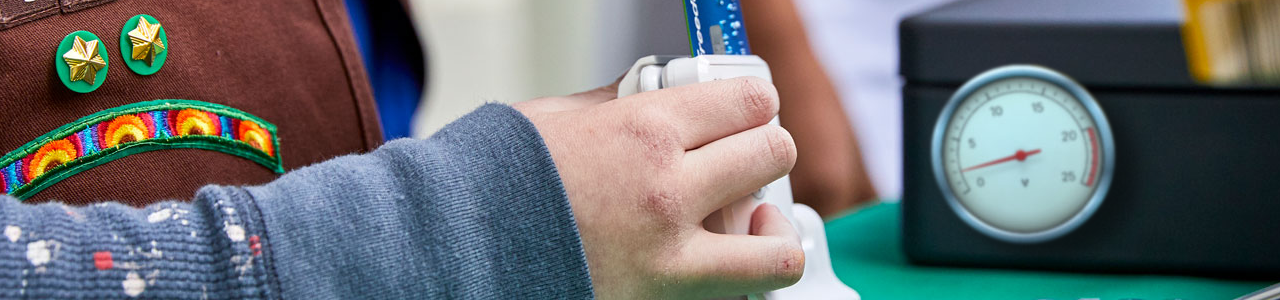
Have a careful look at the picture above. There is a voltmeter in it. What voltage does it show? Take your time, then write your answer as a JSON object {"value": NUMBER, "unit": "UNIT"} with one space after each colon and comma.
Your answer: {"value": 2, "unit": "V"}
